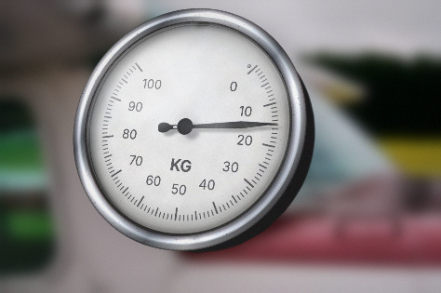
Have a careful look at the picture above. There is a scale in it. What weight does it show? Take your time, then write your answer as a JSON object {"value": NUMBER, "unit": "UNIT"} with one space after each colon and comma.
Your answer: {"value": 15, "unit": "kg"}
